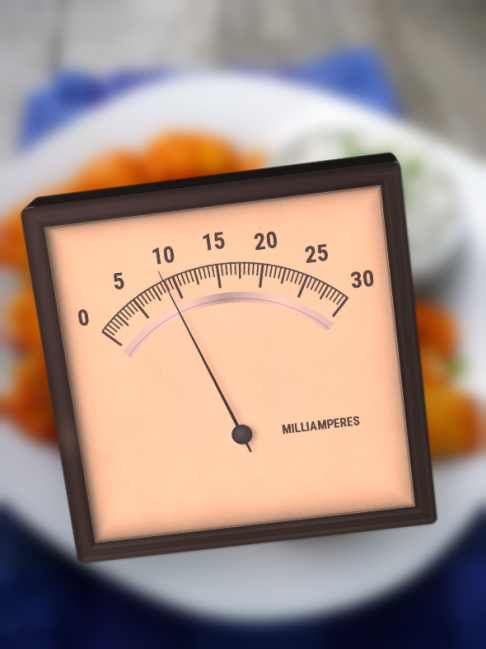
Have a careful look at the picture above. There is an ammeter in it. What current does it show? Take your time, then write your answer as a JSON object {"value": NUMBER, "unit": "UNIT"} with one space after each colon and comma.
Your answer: {"value": 9, "unit": "mA"}
